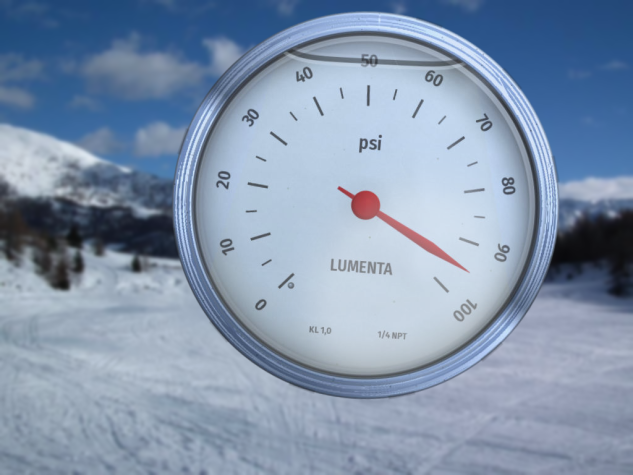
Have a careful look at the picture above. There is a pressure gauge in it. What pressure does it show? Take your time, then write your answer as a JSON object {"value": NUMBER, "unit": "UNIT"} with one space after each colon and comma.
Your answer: {"value": 95, "unit": "psi"}
